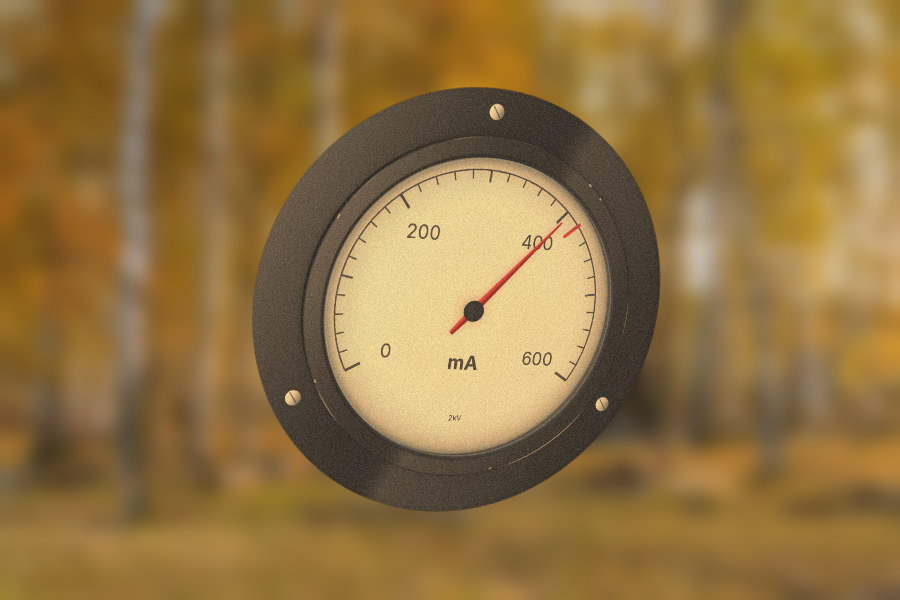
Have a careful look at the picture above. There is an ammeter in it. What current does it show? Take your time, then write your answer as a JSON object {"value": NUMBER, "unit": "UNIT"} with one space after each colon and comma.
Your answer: {"value": 400, "unit": "mA"}
